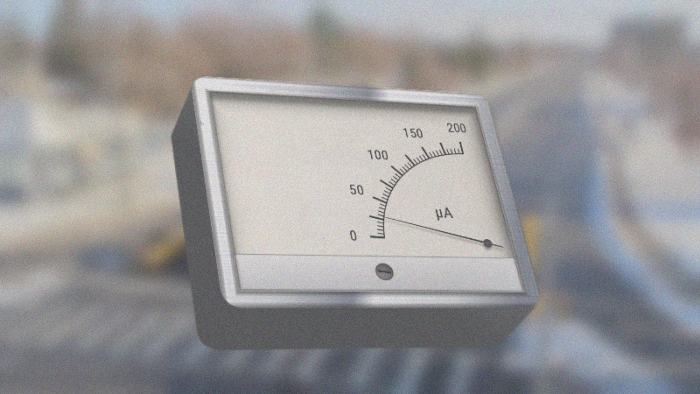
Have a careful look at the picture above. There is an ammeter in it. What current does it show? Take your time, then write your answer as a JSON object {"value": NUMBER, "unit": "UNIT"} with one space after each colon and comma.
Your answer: {"value": 25, "unit": "µA"}
